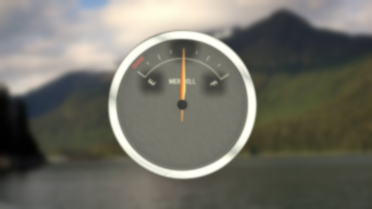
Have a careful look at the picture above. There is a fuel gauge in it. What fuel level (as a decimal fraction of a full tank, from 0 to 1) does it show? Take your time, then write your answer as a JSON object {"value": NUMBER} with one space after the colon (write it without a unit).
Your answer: {"value": 0.5}
